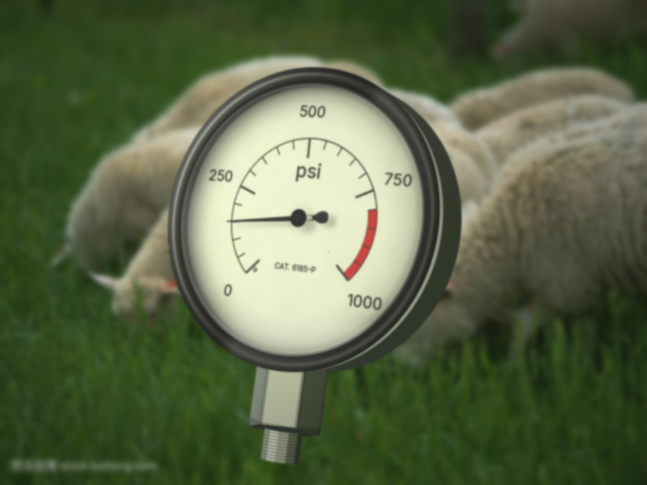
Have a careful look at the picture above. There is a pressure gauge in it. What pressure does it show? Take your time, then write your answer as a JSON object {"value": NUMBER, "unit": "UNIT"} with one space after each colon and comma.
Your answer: {"value": 150, "unit": "psi"}
